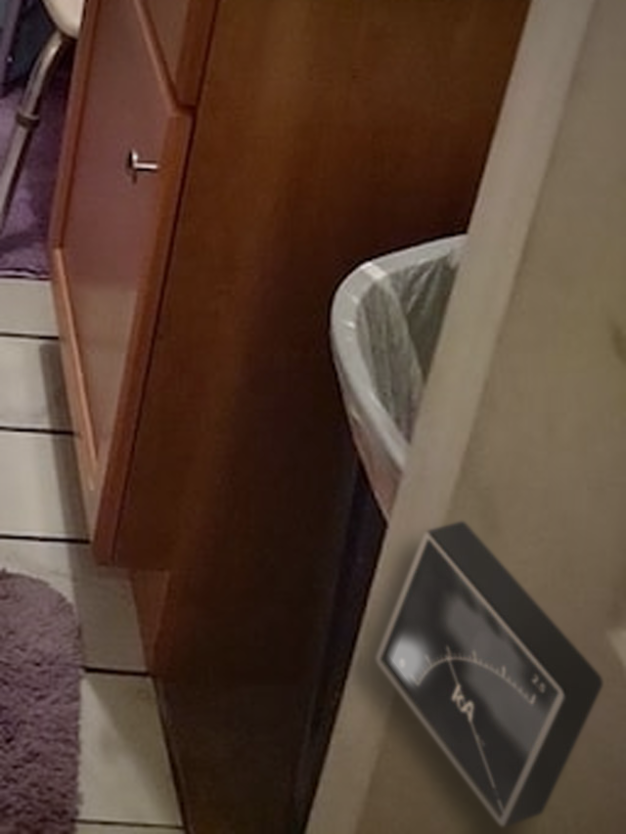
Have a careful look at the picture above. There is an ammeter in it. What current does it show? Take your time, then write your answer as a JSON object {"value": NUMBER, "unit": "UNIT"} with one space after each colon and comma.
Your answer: {"value": 1, "unit": "kA"}
